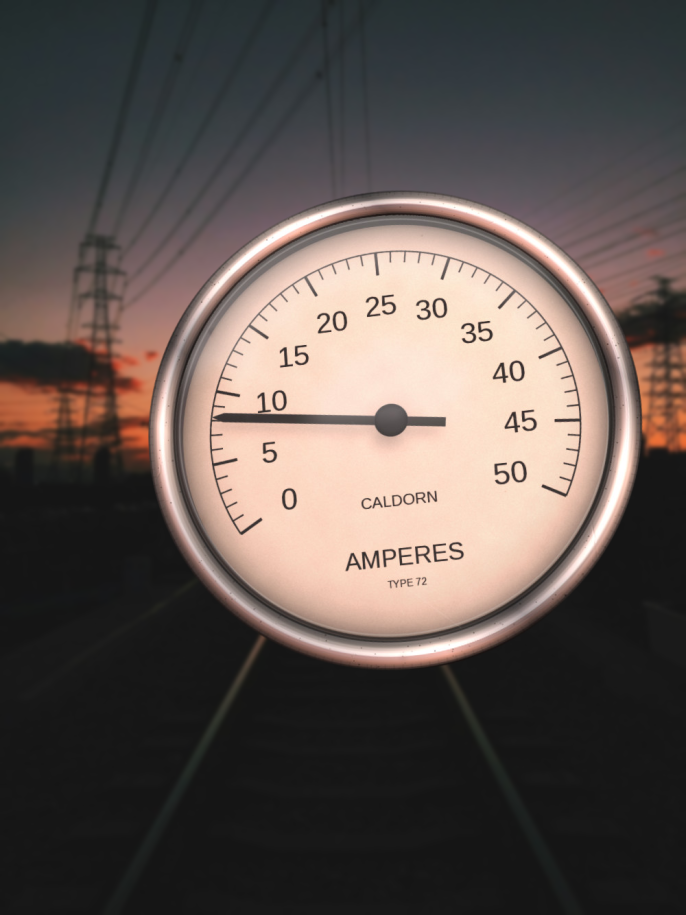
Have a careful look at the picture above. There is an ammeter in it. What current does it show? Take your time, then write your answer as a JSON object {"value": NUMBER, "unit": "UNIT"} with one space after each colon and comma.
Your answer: {"value": 8, "unit": "A"}
